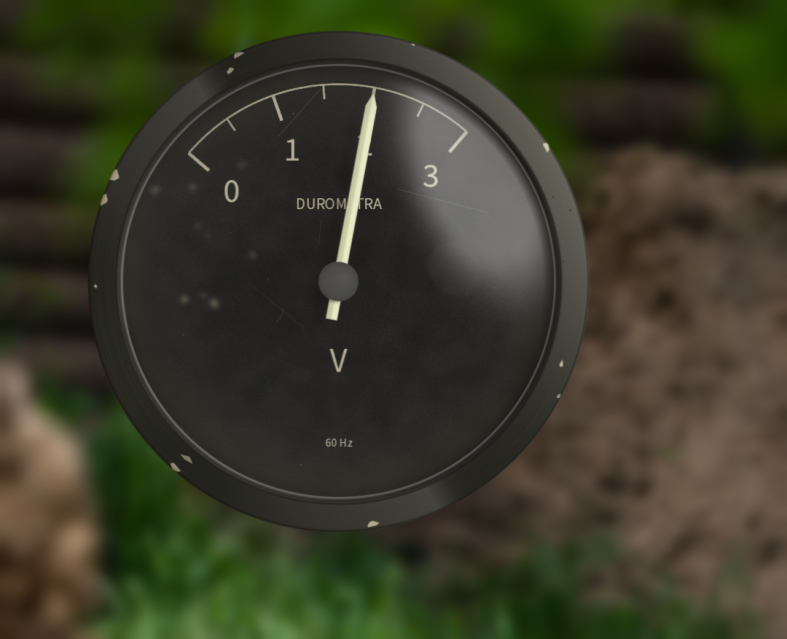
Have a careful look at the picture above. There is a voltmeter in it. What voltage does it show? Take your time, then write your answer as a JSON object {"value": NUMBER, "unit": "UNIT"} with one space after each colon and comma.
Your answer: {"value": 2, "unit": "V"}
